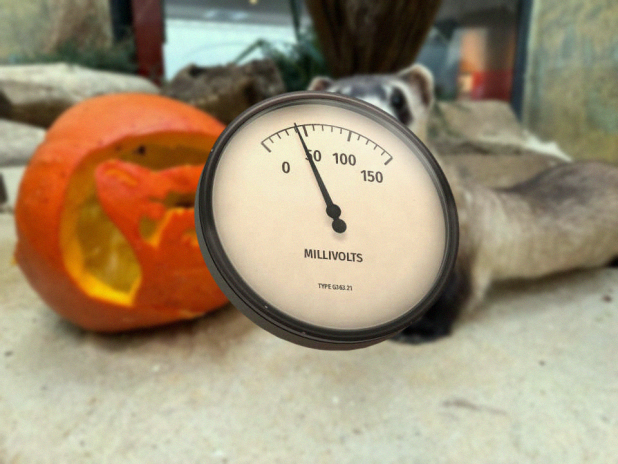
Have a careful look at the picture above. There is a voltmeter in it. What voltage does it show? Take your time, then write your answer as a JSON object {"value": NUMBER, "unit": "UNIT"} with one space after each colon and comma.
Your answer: {"value": 40, "unit": "mV"}
